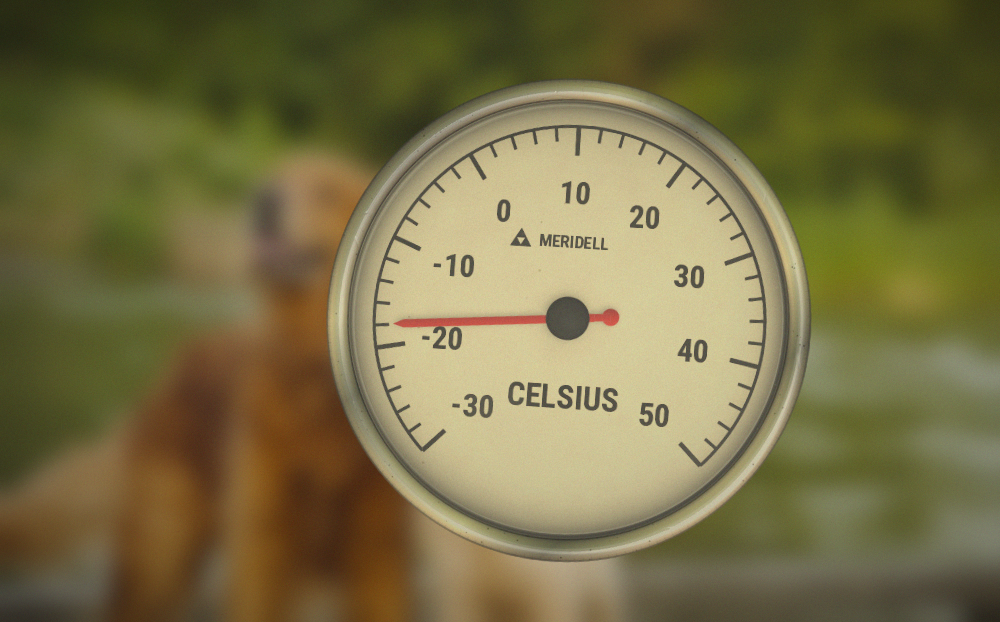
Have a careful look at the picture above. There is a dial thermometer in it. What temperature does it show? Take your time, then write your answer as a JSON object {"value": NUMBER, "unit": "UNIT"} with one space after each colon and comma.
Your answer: {"value": -18, "unit": "°C"}
